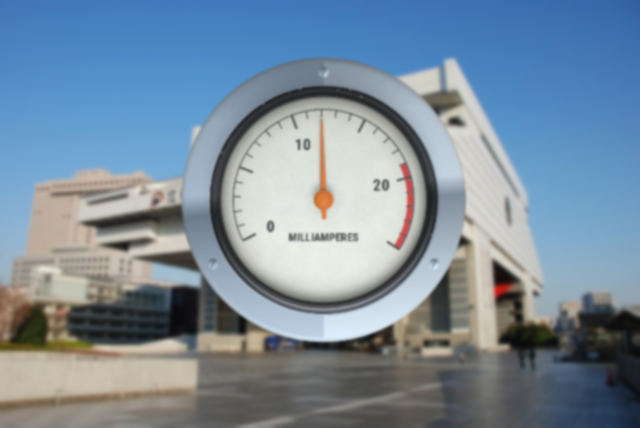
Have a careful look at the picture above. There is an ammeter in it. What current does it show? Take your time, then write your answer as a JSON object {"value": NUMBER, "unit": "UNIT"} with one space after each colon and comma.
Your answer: {"value": 12, "unit": "mA"}
